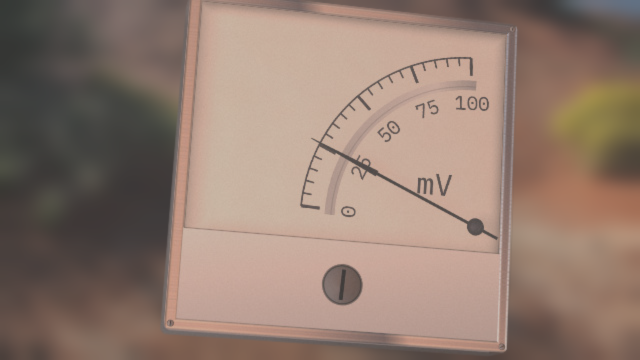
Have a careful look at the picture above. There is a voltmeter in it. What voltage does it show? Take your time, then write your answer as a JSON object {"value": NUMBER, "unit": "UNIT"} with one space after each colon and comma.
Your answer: {"value": 25, "unit": "mV"}
